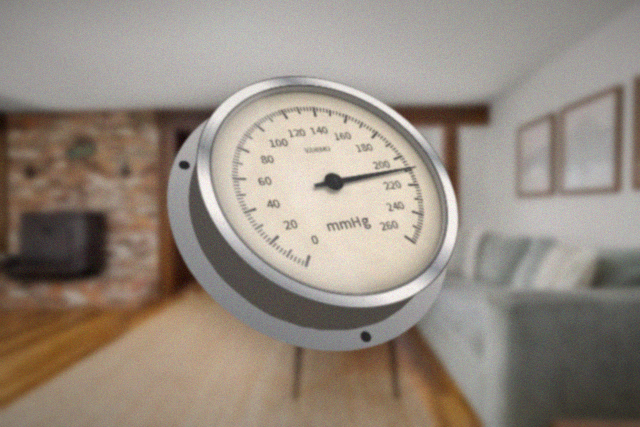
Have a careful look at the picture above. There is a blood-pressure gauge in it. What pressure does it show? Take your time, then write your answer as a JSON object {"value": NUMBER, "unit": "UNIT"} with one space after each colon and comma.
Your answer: {"value": 210, "unit": "mmHg"}
